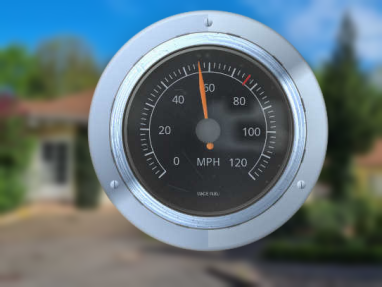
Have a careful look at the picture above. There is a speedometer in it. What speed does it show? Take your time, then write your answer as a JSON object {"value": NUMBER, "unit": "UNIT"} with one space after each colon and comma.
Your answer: {"value": 56, "unit": "mph"}
